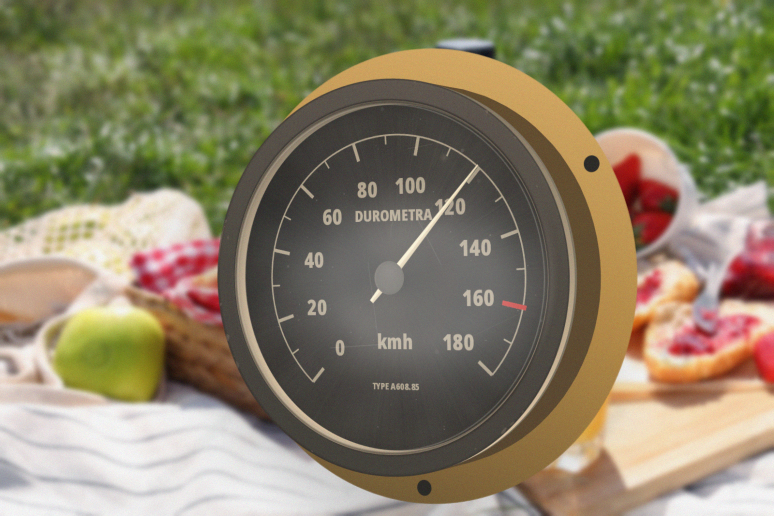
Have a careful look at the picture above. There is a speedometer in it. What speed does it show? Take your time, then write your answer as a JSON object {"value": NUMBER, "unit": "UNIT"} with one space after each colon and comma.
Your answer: {"value": 120, "unit": "km/h"}
